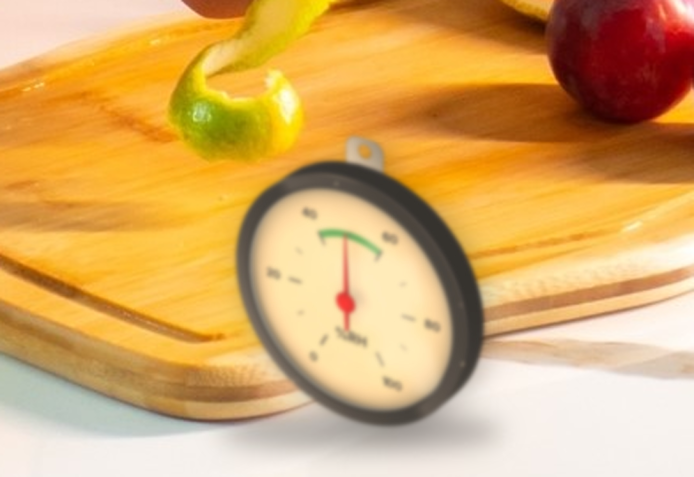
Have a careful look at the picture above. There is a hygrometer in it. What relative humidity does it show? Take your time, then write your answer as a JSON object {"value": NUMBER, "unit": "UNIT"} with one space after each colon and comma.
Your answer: {"value": 50, "unit": "%"}
